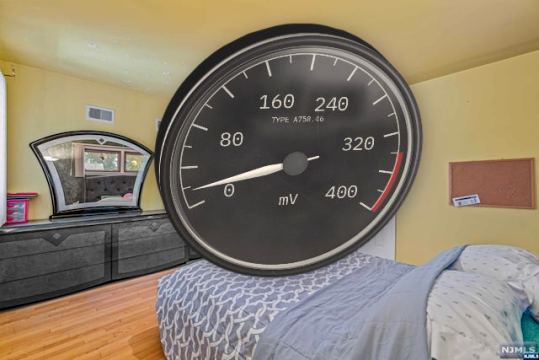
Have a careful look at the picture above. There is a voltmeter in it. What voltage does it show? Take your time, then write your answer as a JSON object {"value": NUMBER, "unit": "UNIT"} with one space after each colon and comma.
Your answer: {"value": 20, "unit": "mV"}
